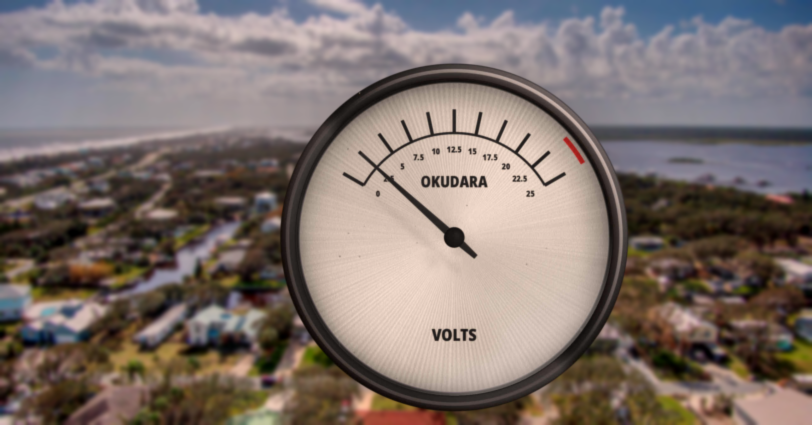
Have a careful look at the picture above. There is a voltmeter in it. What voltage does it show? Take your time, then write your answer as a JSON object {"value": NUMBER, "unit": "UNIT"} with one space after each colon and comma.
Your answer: {"value": 2.5, "unit": "V"}
